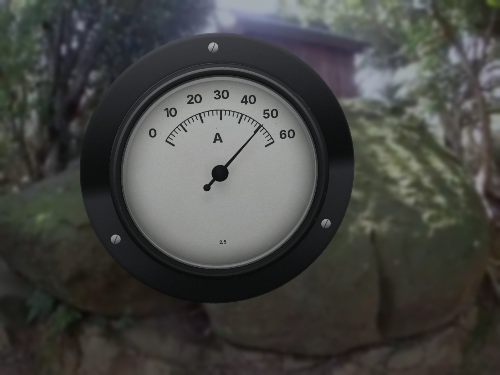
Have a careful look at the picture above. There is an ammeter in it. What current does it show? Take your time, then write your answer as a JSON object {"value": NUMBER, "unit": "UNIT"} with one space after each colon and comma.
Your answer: {"value": 50, "unit": "A"}
